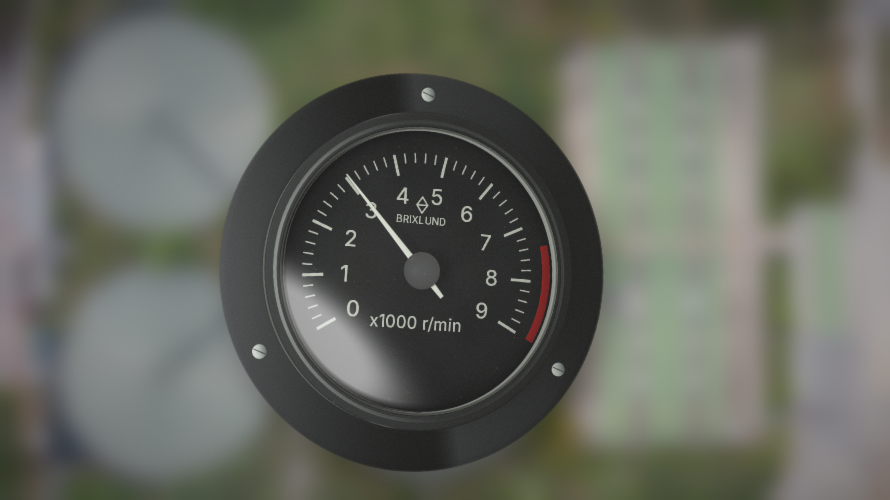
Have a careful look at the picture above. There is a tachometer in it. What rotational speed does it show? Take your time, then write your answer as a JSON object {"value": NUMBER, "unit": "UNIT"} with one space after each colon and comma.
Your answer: {"value": 3000, "unit": "rpm"}
